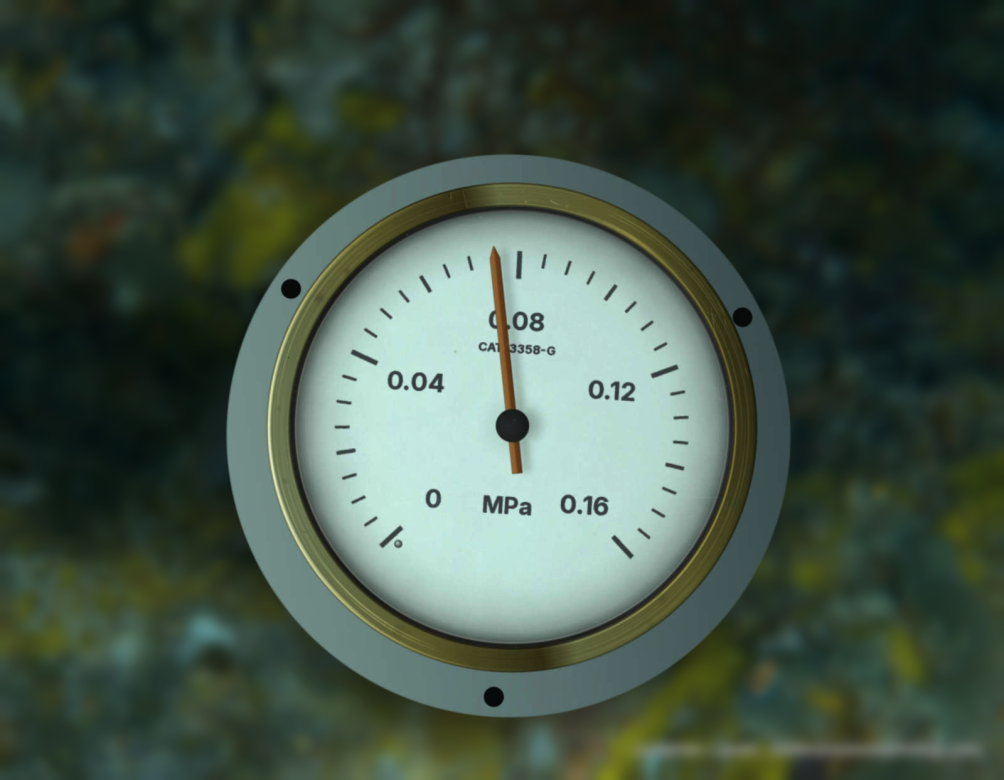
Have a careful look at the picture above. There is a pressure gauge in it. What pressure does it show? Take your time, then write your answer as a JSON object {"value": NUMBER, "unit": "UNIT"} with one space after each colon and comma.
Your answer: {"value": 0.075, "unit": "MPa"}
